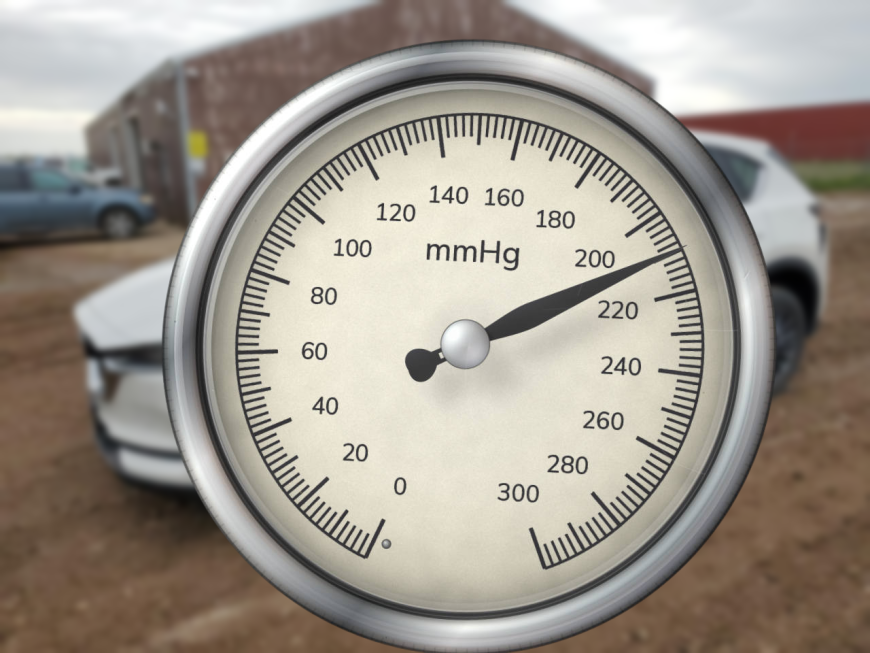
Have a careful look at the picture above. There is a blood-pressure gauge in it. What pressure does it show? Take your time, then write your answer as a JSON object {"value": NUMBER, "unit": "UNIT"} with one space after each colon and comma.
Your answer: {"value": 210, "unit": "mmHg"}
